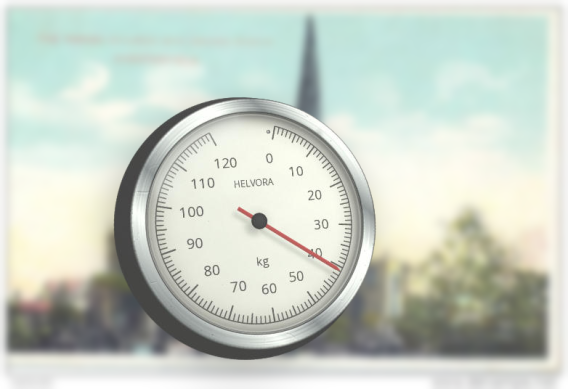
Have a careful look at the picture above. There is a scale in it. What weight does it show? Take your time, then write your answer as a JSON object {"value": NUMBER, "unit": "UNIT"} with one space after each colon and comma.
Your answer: {"value": 41, "unit": "kg"}
